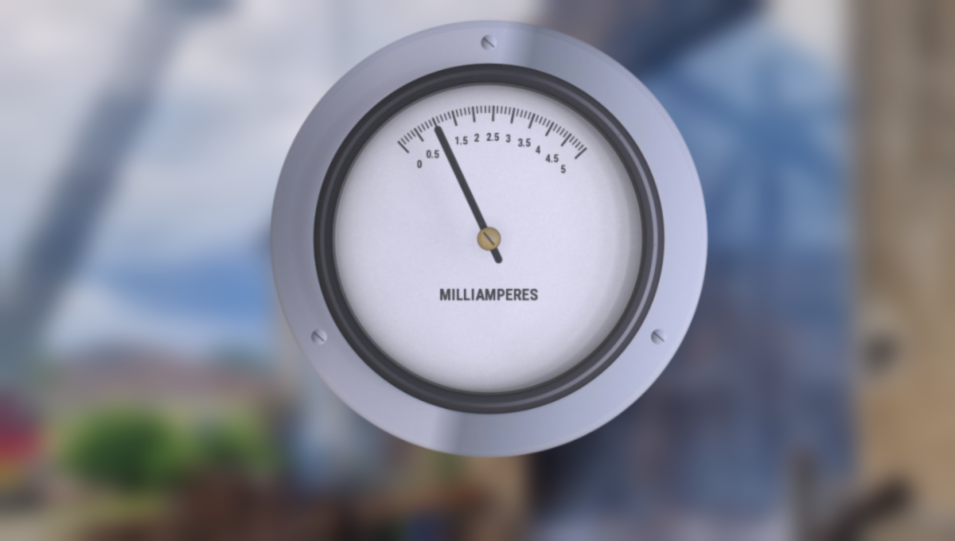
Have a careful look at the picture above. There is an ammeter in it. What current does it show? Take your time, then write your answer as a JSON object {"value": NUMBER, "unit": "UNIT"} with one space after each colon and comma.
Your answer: {"value": 1, "unit": "mA"}
